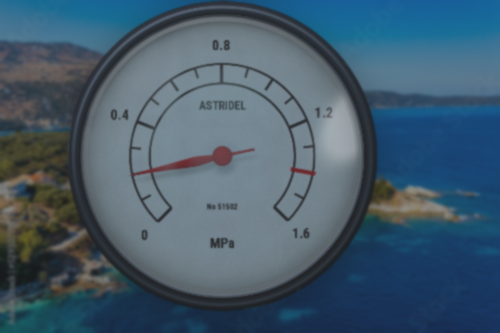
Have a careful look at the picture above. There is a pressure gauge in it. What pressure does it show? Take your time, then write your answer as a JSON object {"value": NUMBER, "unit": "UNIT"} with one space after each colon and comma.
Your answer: {"value": 0.2, "unit": "MPa"}
